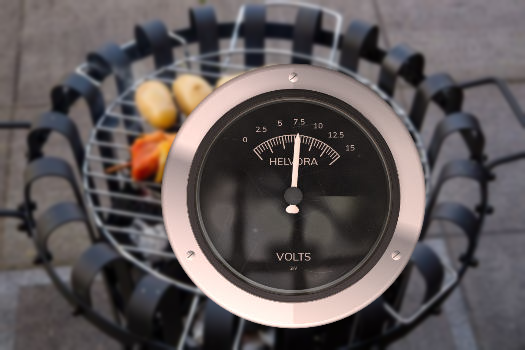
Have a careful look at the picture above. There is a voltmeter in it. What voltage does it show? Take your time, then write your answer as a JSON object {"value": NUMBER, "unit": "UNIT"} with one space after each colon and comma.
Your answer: {"value": 7.5, "unit": "V"}
